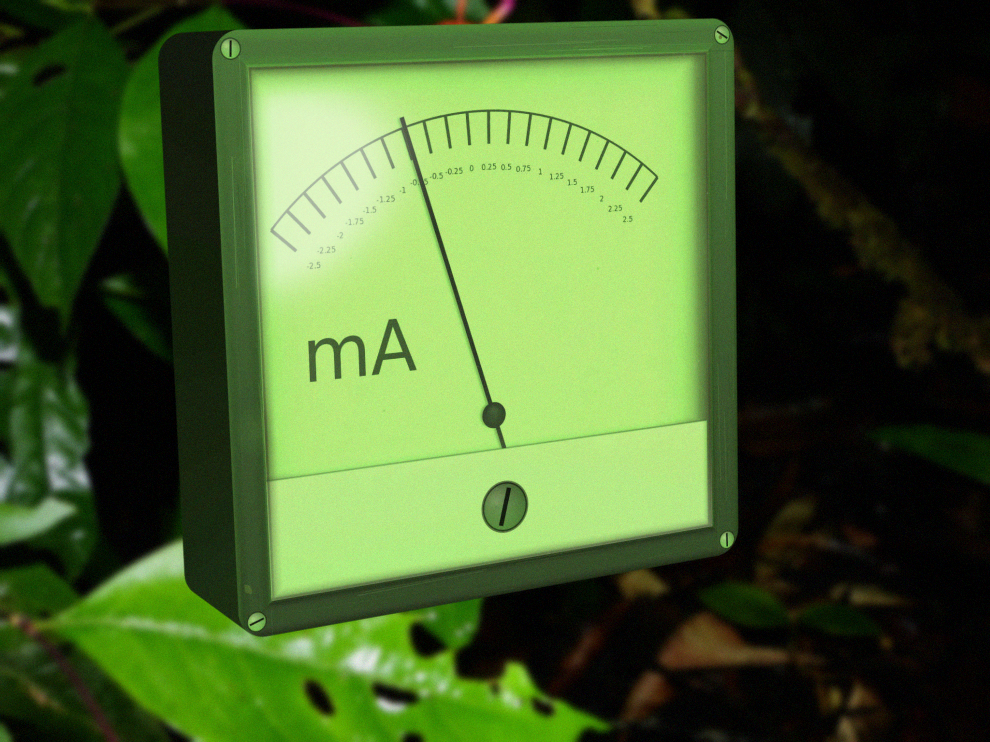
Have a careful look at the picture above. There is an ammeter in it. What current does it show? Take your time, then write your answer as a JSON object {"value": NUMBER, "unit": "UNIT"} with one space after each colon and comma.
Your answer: {"value": -0.75, "unit": "mA"}
